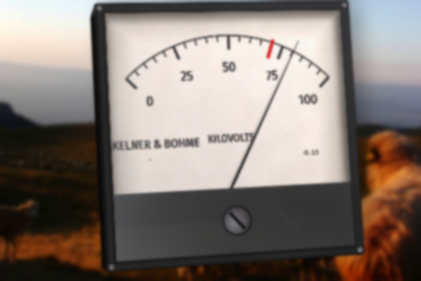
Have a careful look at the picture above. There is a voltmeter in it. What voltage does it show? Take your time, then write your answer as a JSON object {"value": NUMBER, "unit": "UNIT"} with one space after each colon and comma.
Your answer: {"value": 80, "unit": "kV"}
